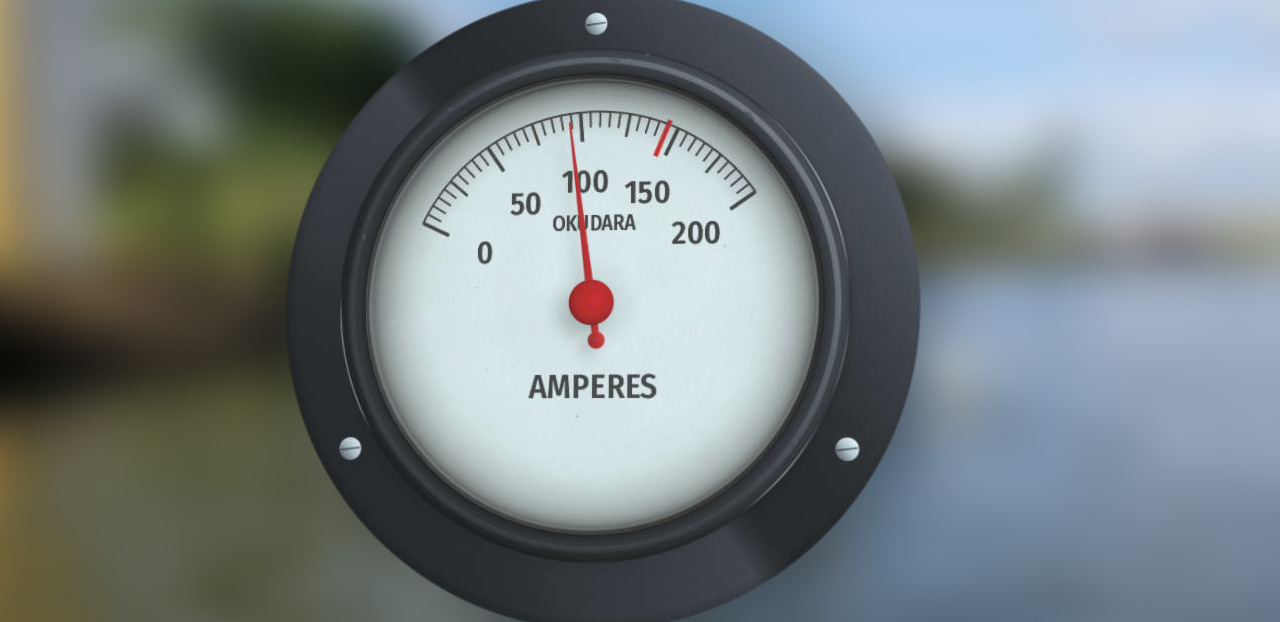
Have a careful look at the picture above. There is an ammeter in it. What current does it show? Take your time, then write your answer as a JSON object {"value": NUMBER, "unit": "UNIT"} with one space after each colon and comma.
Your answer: {"value": 95, "unit": "A"}
